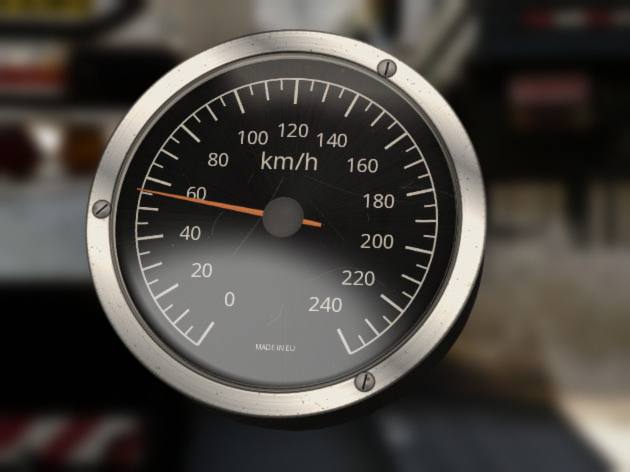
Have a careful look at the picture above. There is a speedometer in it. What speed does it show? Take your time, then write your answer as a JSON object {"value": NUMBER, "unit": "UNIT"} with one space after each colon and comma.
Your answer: {"value": 55, "unit": "km/h"}
